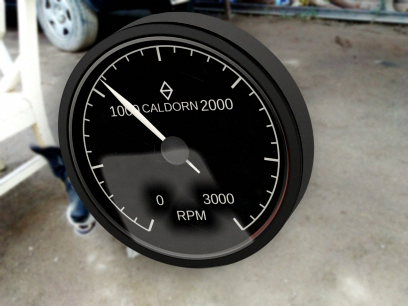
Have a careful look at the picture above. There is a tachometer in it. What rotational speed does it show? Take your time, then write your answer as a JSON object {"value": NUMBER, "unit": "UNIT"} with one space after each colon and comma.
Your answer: {"value": 1100, "unit": "rpm"}
